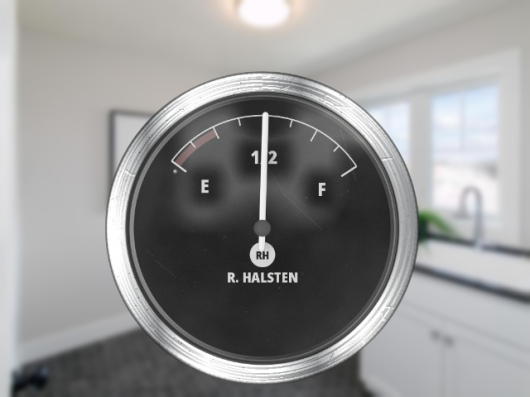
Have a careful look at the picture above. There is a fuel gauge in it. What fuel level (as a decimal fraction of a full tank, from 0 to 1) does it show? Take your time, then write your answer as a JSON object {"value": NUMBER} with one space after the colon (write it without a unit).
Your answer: {"value": 0.5}
